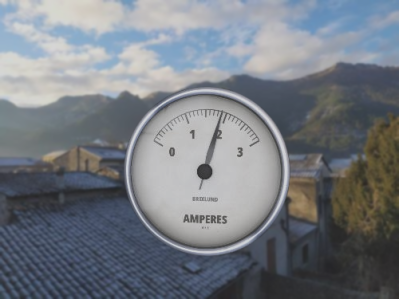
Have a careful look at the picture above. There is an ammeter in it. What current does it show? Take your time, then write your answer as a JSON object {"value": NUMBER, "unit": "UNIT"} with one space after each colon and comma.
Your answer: {"value": 1.9, "unit": "A"}
